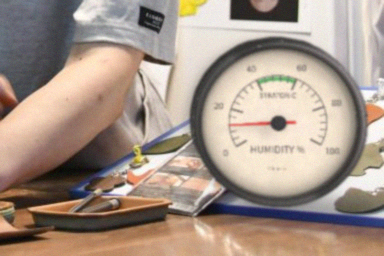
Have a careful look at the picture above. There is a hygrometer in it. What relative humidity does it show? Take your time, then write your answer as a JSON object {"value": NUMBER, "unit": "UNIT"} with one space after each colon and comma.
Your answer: {"value": 12, "unit": "%"}
